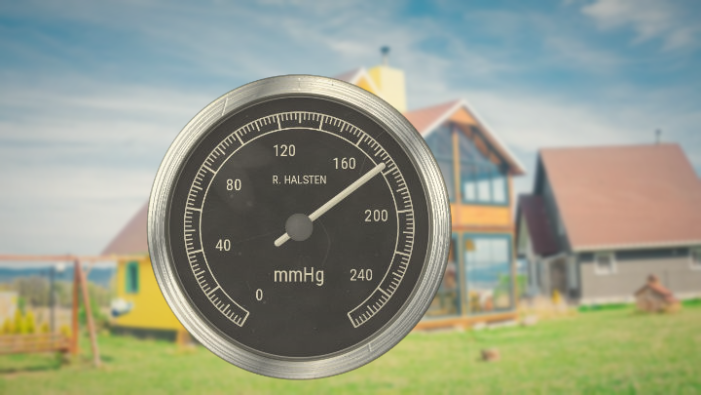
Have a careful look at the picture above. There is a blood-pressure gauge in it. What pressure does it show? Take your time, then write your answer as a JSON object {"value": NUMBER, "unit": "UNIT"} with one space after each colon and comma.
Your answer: {"value": 176, "unit": "mmHg"}
